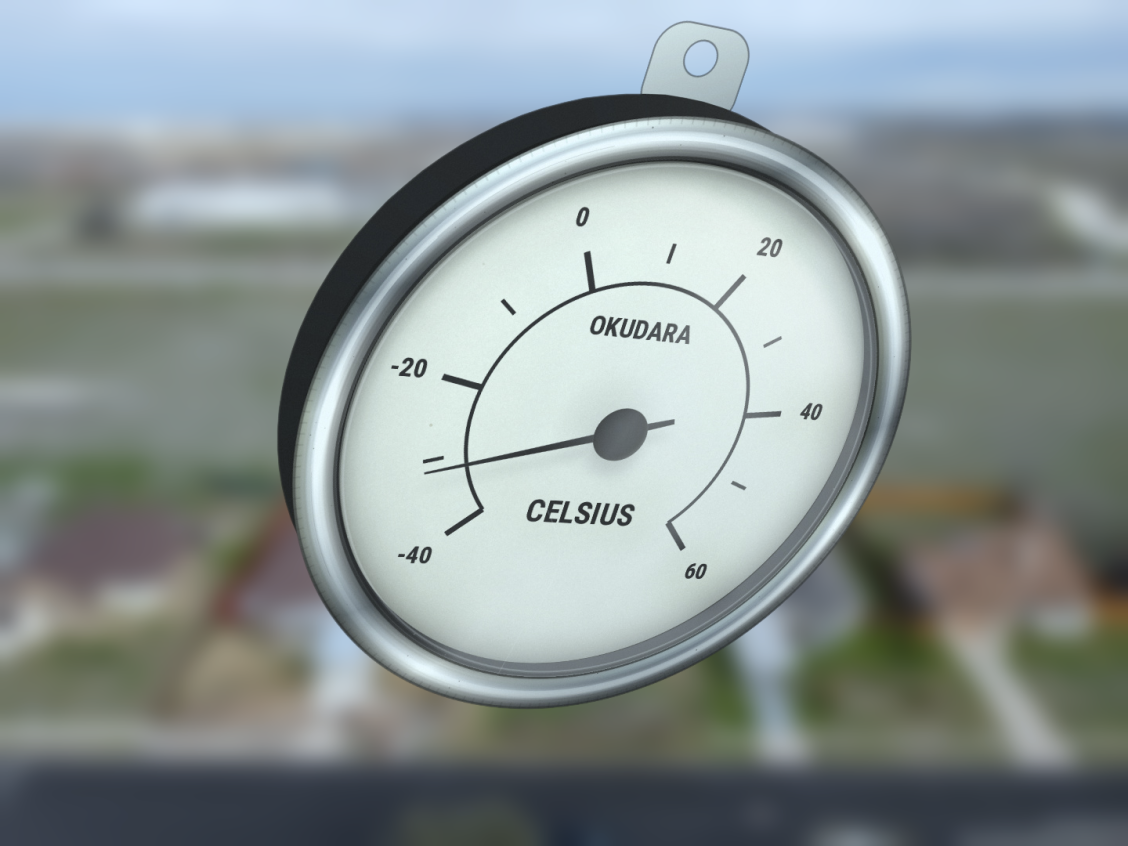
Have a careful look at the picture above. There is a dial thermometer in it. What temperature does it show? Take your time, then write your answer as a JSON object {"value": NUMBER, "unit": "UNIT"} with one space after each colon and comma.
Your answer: {"value": -30, "unit": "°C"}
